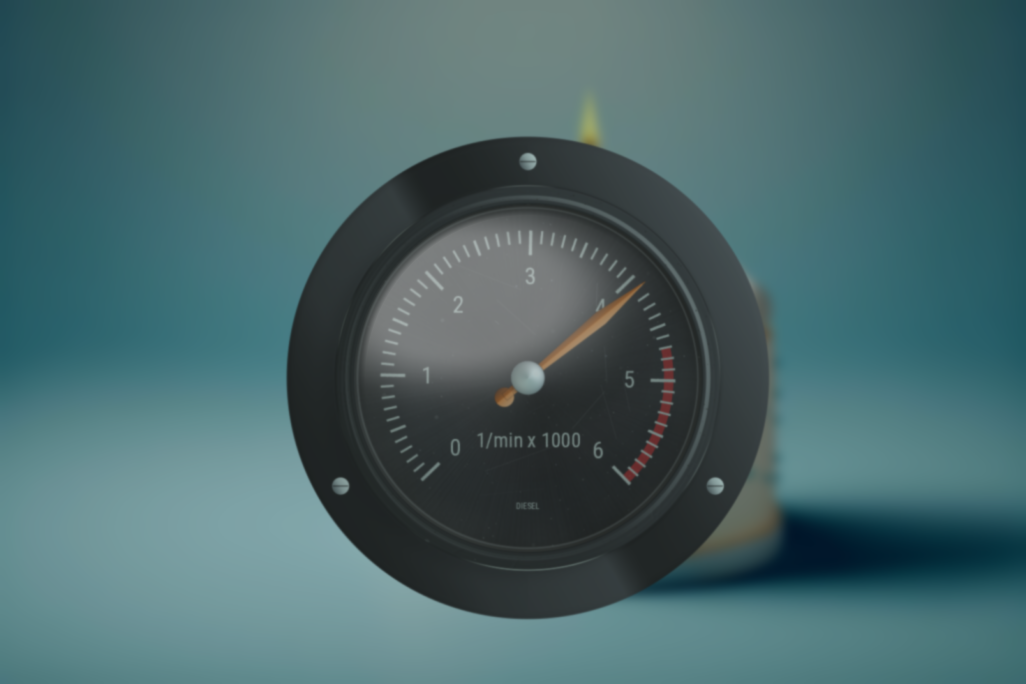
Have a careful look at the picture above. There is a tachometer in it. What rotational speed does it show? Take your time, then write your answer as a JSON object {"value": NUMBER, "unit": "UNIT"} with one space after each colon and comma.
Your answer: {"value": 4100, "unit": "rpm"}
